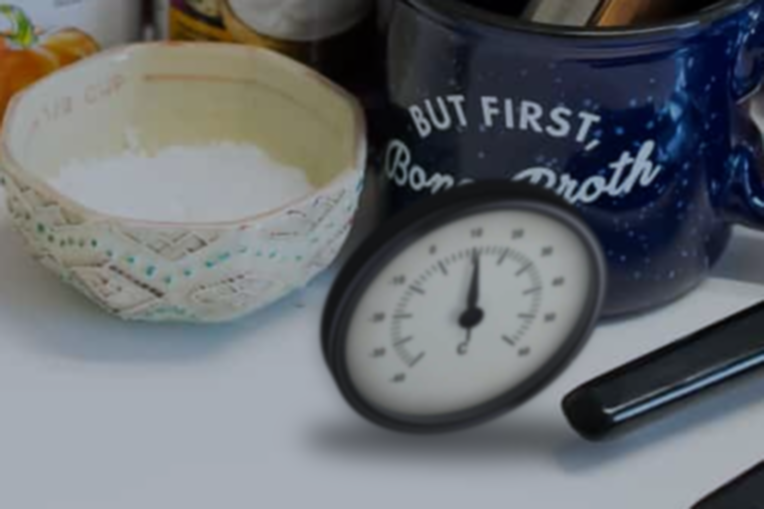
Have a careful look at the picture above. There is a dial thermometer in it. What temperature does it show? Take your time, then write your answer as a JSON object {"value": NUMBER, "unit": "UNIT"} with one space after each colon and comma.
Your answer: {"value": 10, "unit": "°C"}
